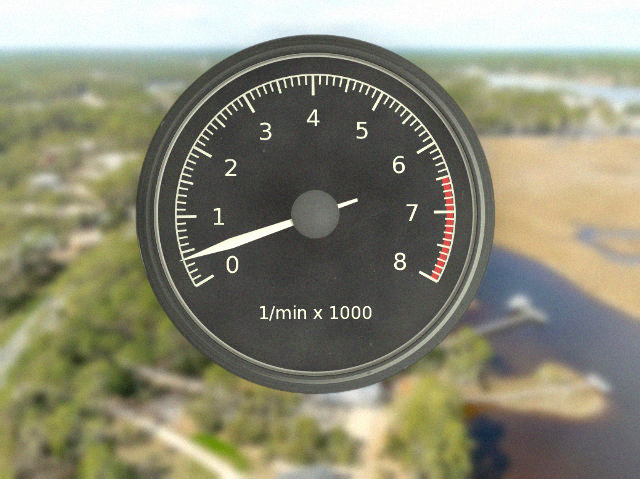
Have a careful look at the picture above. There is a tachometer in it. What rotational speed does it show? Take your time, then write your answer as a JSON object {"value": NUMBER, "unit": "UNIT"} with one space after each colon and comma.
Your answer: {"value": 400, "unit": "rpm"}
